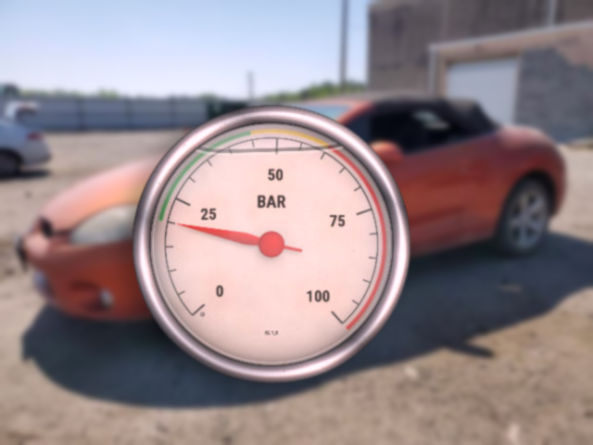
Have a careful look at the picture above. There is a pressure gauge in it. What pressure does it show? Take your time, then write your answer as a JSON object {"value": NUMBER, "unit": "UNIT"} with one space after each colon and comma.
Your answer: {"value": 20, "unit": "bar"}
